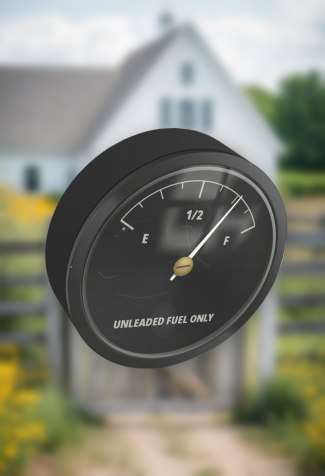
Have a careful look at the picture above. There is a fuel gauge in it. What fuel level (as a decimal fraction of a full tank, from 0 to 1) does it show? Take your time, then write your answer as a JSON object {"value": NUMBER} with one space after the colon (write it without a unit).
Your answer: {"value": 0.75}
